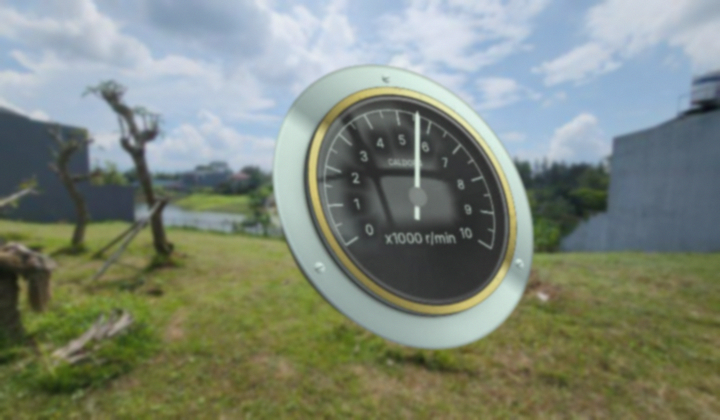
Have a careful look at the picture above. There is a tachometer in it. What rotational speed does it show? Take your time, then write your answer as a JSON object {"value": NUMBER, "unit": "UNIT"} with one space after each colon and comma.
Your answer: {"value": 5500, "unit": "rpm"}
